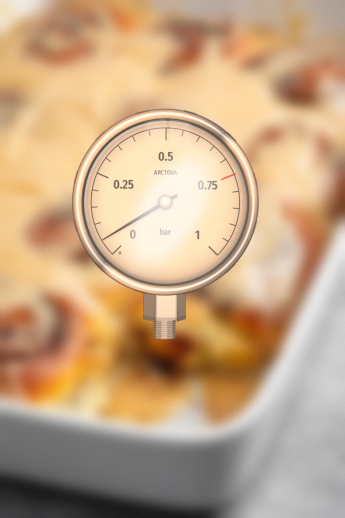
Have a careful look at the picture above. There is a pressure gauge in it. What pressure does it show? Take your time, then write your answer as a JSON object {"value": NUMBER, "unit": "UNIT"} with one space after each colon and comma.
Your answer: {"value": 0.05, "unit": "bar"}
